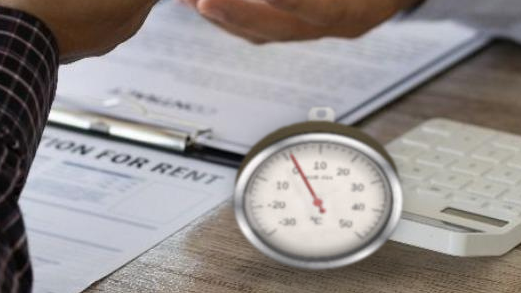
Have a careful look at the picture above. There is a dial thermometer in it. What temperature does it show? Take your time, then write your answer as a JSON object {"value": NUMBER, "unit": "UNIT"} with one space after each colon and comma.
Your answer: {"value": 2, "unit": "°C"}
